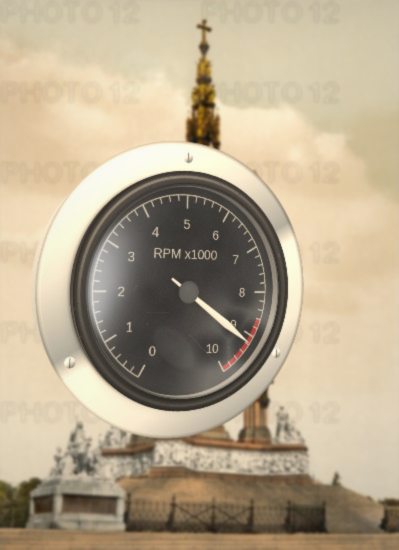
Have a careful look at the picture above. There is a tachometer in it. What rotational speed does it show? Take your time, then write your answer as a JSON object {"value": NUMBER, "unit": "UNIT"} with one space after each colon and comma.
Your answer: {"value": 9200, "unit": "rpm"}
